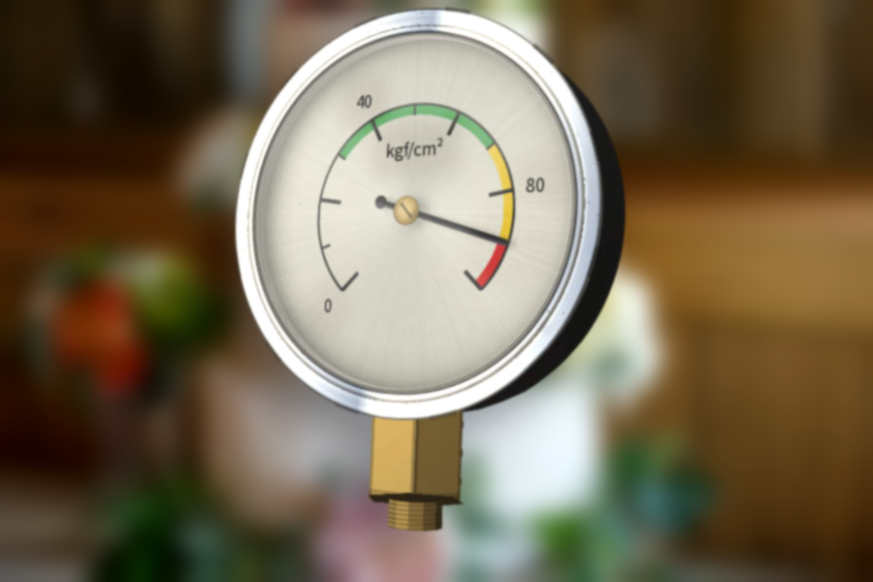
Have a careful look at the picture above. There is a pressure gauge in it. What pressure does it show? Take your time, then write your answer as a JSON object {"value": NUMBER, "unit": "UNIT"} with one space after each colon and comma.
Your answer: {"value": 90, "unit": "kg/cm²"}
